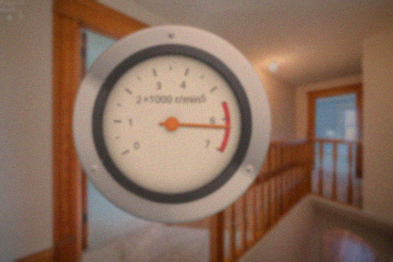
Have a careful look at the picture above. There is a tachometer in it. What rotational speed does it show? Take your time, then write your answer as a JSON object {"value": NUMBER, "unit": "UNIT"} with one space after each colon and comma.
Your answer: {"value": 6250, "unit": "rpm"}
